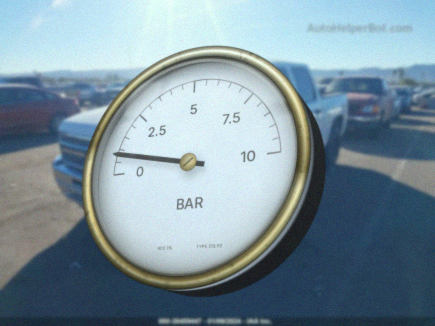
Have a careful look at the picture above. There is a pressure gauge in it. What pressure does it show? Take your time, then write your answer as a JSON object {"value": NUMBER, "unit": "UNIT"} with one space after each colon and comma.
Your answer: {"value": 0.75, "unit": "bar"}
